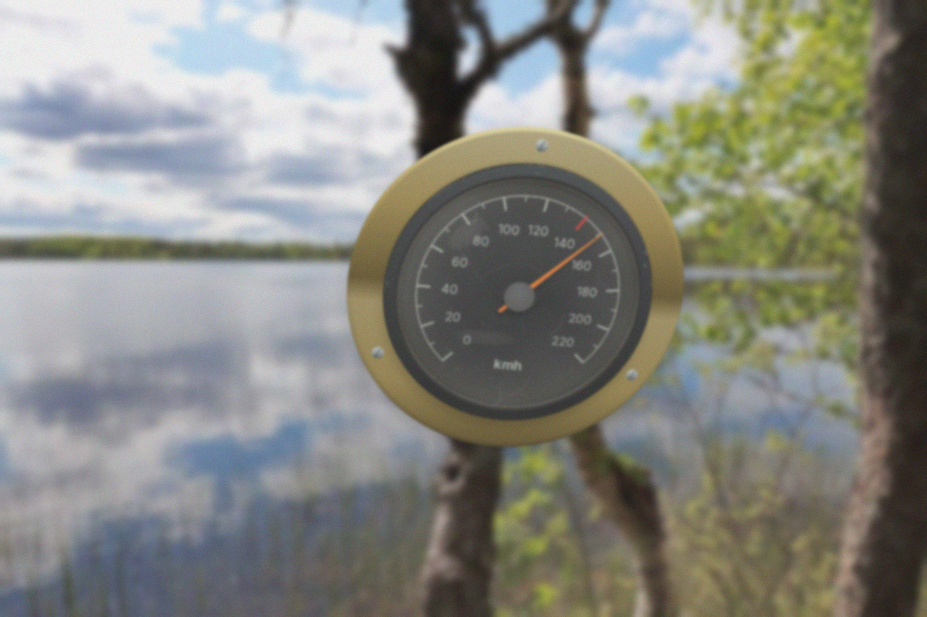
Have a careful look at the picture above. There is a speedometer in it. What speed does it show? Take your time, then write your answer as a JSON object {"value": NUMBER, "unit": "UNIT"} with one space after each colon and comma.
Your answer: {"value": 150, "unit": "km/h"}
